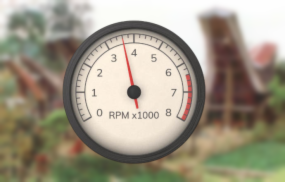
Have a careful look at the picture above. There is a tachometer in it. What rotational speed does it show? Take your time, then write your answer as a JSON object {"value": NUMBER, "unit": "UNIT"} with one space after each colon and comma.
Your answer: {"value": 3600, "unit": "rpm"}
